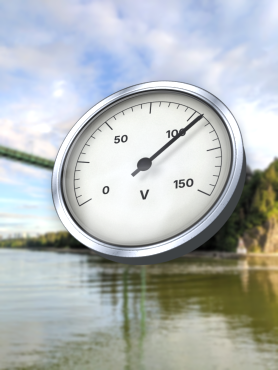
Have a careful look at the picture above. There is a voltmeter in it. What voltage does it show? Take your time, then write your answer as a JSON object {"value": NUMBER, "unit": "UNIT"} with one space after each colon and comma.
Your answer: {"value": 105, "unit": "V"}
